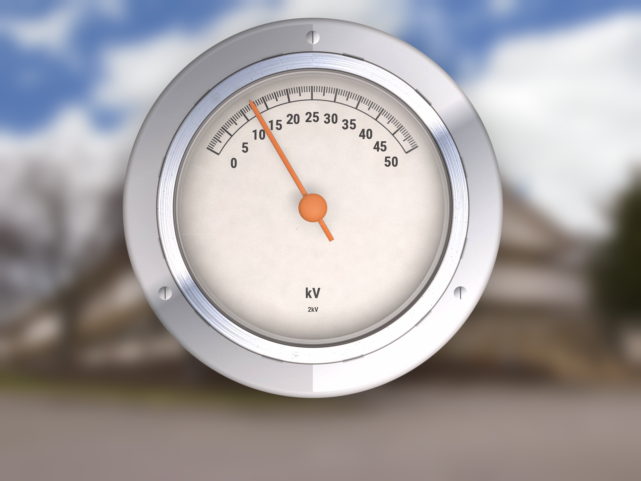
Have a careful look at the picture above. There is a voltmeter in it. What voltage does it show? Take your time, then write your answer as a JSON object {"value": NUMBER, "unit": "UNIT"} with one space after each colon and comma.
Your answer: {"value": 12.5, "unit": "kV"}
